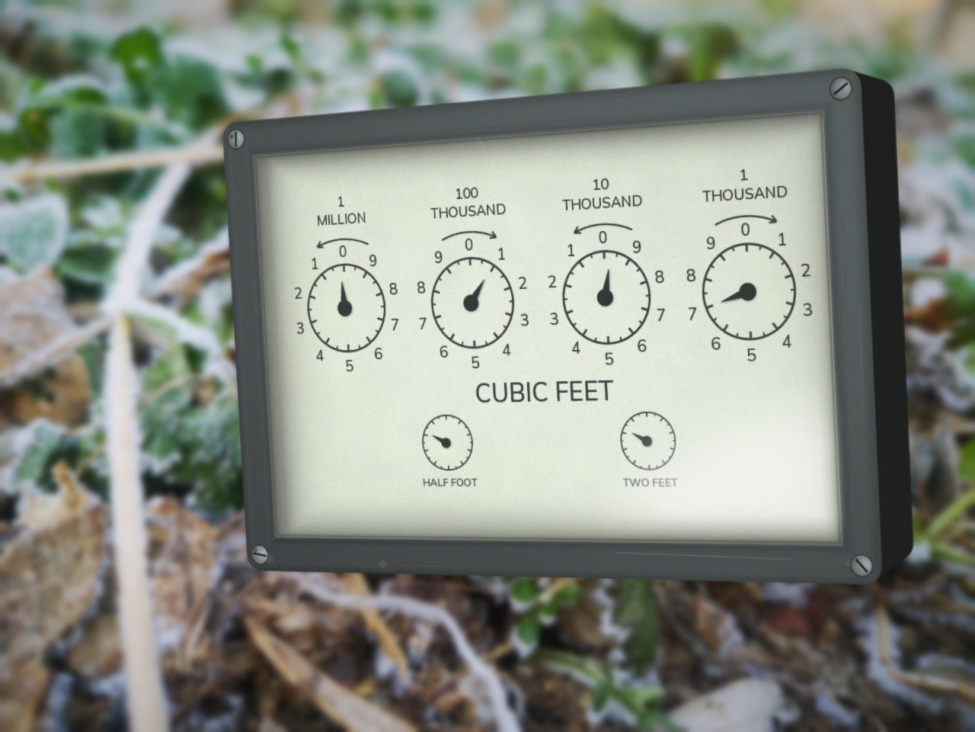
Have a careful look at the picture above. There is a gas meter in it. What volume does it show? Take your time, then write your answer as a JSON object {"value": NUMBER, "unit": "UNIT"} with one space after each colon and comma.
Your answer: {"value": 9700, "unit": "ft³"}
